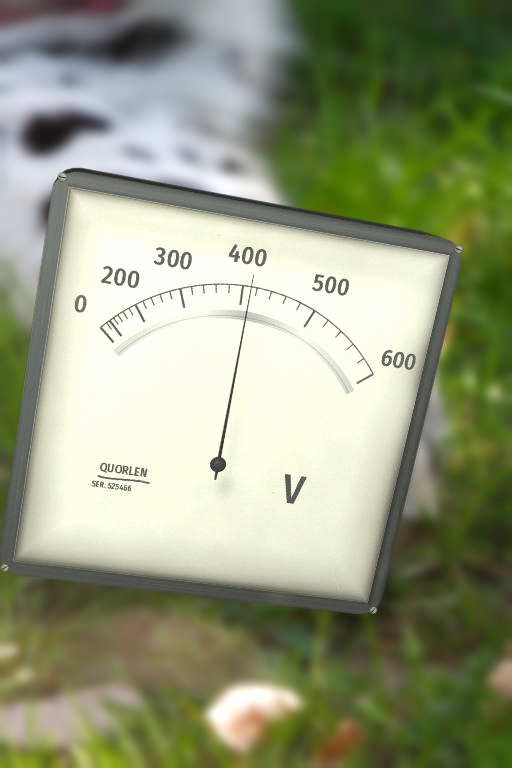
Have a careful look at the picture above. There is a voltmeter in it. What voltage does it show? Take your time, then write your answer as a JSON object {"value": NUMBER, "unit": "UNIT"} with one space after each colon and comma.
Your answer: {"value": 410, "unit": "V"}
